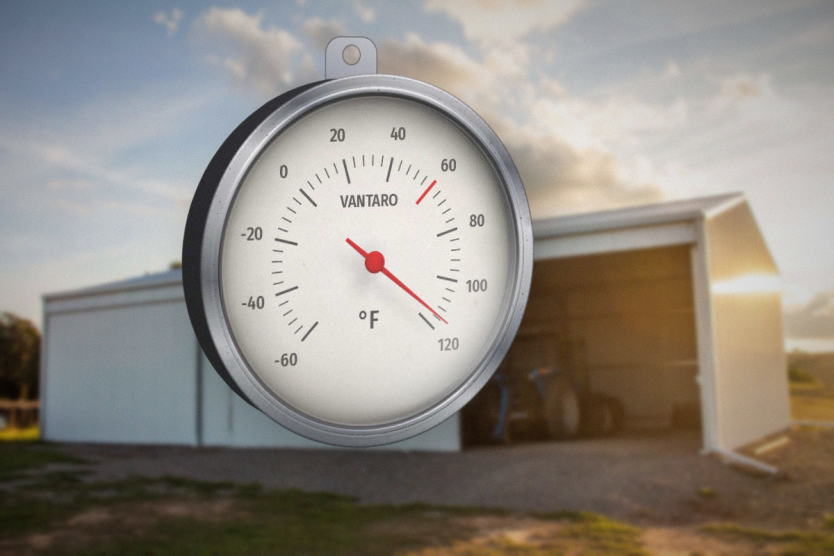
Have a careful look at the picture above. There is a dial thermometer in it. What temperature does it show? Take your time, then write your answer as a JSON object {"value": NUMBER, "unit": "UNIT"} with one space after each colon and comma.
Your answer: {"value": 116, "unit": "°F"}
